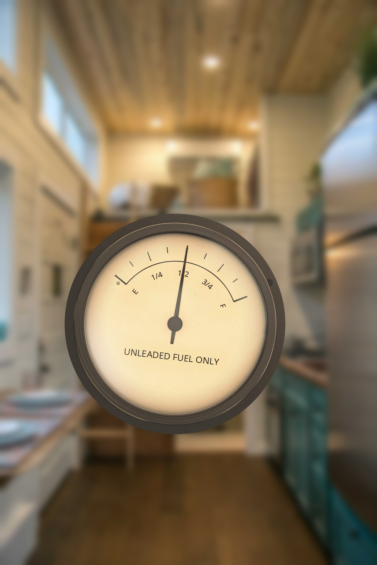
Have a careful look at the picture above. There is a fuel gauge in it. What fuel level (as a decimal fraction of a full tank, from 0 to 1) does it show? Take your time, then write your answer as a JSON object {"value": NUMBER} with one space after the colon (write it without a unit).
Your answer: {"value": 0.5}
